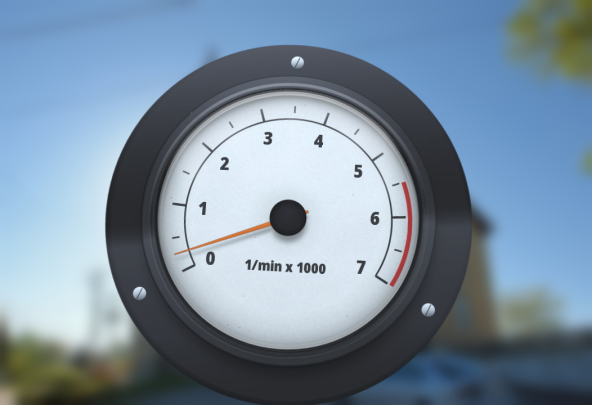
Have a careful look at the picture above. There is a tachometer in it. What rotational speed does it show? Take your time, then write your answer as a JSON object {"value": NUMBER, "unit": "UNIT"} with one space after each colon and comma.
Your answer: {"value": 250, "unit": "rpm"}
